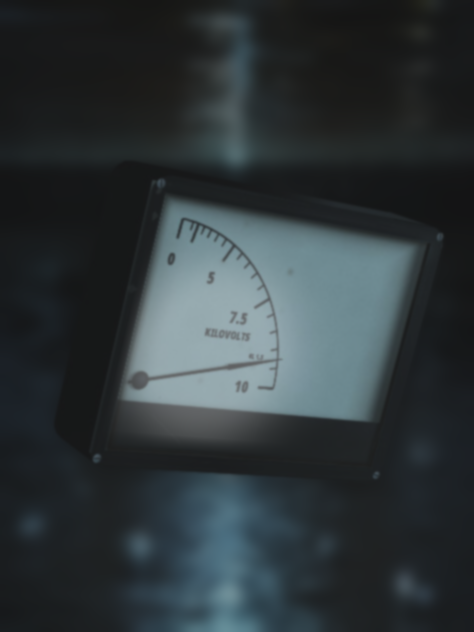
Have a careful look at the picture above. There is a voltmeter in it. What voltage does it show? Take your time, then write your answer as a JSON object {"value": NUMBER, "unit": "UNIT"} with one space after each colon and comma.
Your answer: {"value": 9.25, "unit": "kV"}
